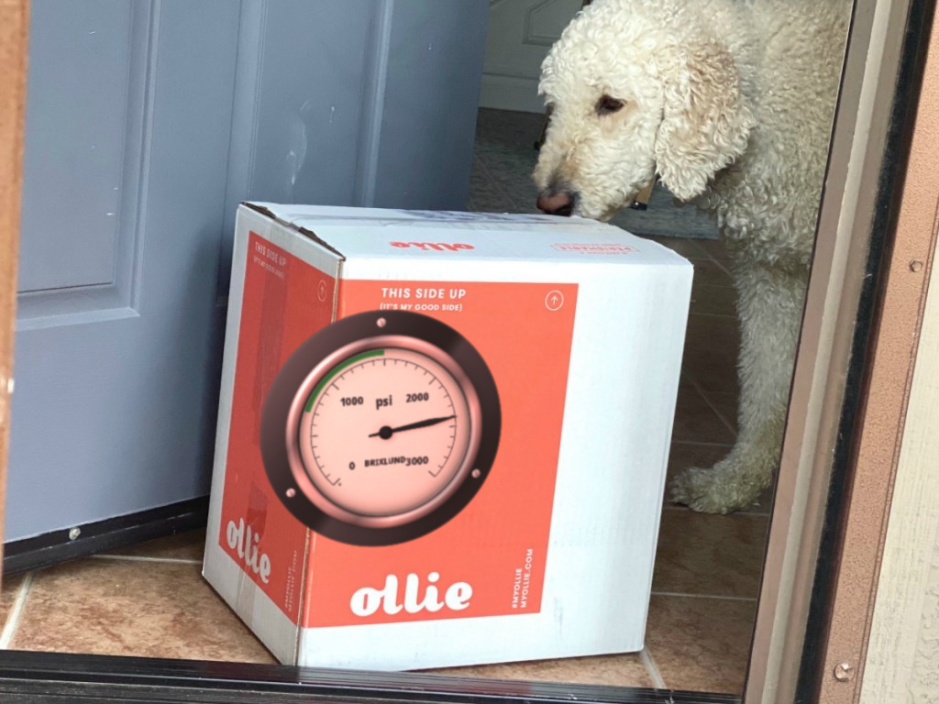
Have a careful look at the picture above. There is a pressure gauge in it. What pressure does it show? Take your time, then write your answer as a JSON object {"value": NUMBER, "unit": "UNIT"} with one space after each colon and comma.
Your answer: {"value": 2400, "unit": "psi"}
